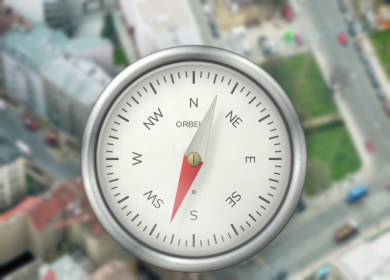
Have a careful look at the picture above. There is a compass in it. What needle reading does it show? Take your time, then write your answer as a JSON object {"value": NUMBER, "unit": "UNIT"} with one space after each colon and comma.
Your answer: {"value": 200, "unit": "°"}
